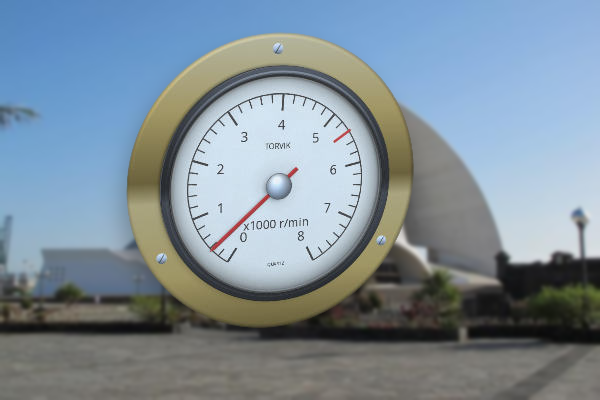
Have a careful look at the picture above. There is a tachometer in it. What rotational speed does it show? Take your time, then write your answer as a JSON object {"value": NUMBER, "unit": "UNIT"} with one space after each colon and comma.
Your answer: {"value": 400, "unit": "rpm"}
